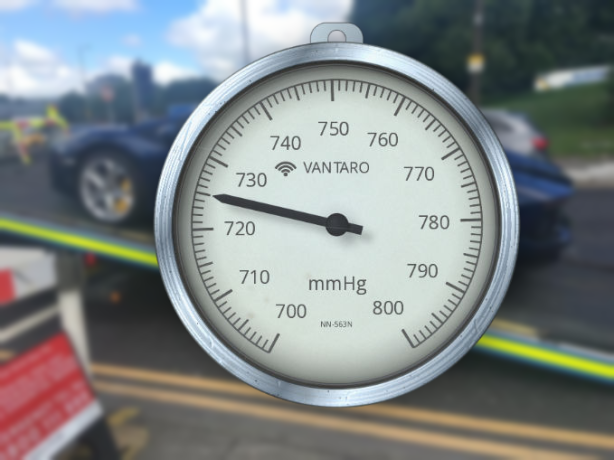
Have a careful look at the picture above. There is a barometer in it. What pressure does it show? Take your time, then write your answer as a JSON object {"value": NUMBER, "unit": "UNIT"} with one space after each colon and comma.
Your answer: {"value": 725, "unit": "mmHg"}
